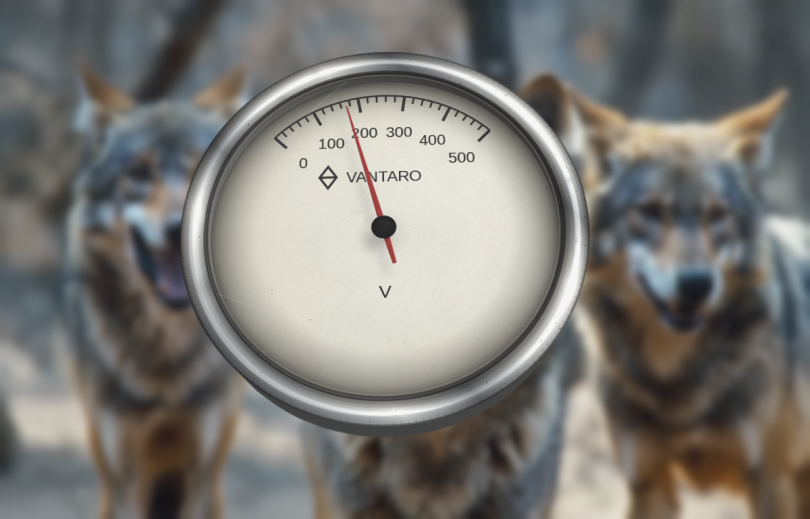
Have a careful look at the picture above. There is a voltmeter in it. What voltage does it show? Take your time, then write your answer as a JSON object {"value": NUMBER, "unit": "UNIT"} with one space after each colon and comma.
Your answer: {"value": 170, "unit": "V"}
